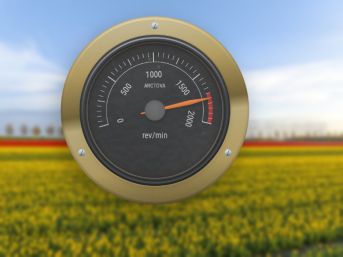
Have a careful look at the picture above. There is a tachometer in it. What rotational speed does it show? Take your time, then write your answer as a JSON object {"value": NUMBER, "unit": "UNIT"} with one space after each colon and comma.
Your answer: {"value": 1750, "unit": "rpm"}
